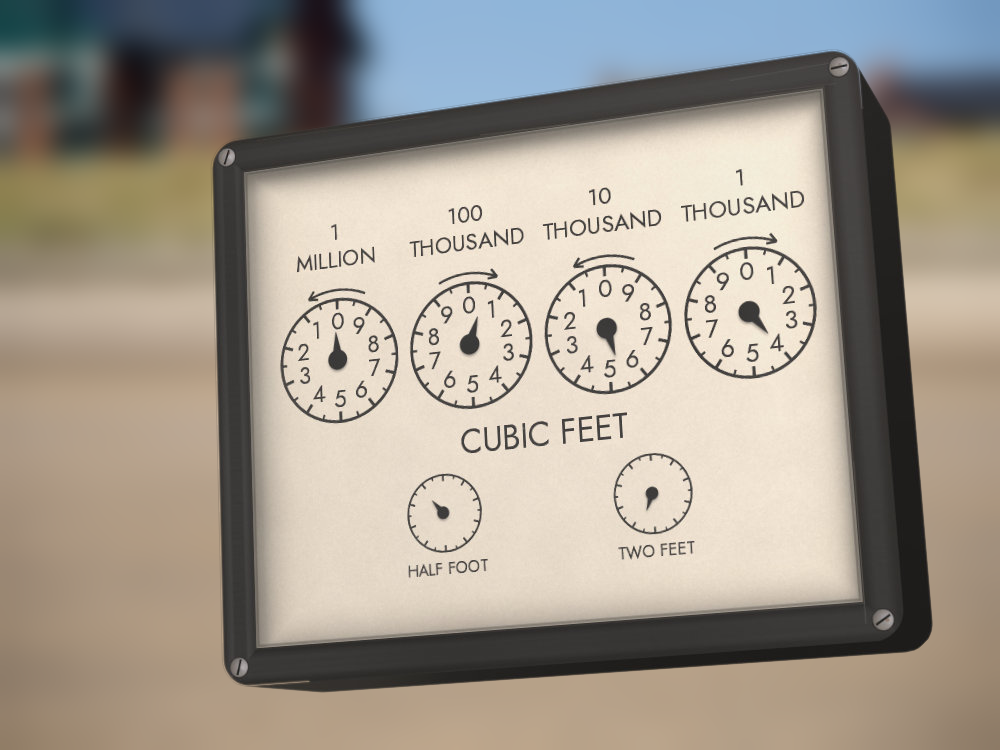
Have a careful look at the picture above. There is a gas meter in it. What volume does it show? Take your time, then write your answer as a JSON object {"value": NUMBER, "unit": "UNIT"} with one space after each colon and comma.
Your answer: {"value": 5400, "unit": "ft³"}
